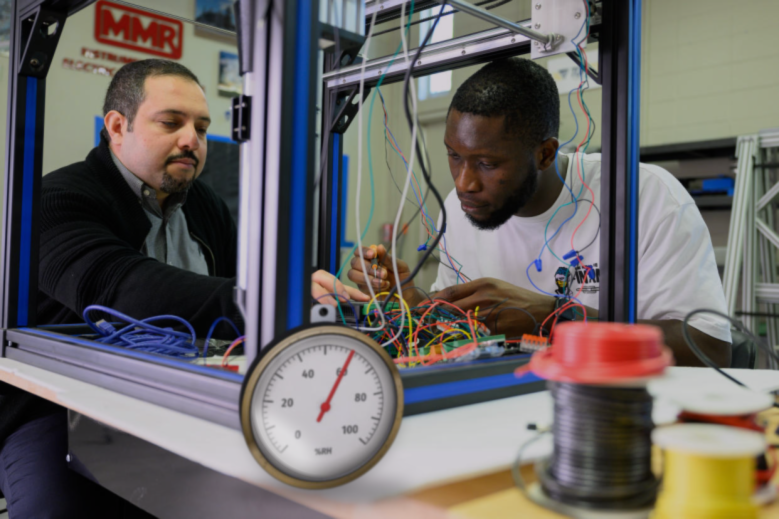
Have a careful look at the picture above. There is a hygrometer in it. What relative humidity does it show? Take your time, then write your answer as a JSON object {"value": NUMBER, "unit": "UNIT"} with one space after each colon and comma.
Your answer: {"value": 60, "unit": "%"}
